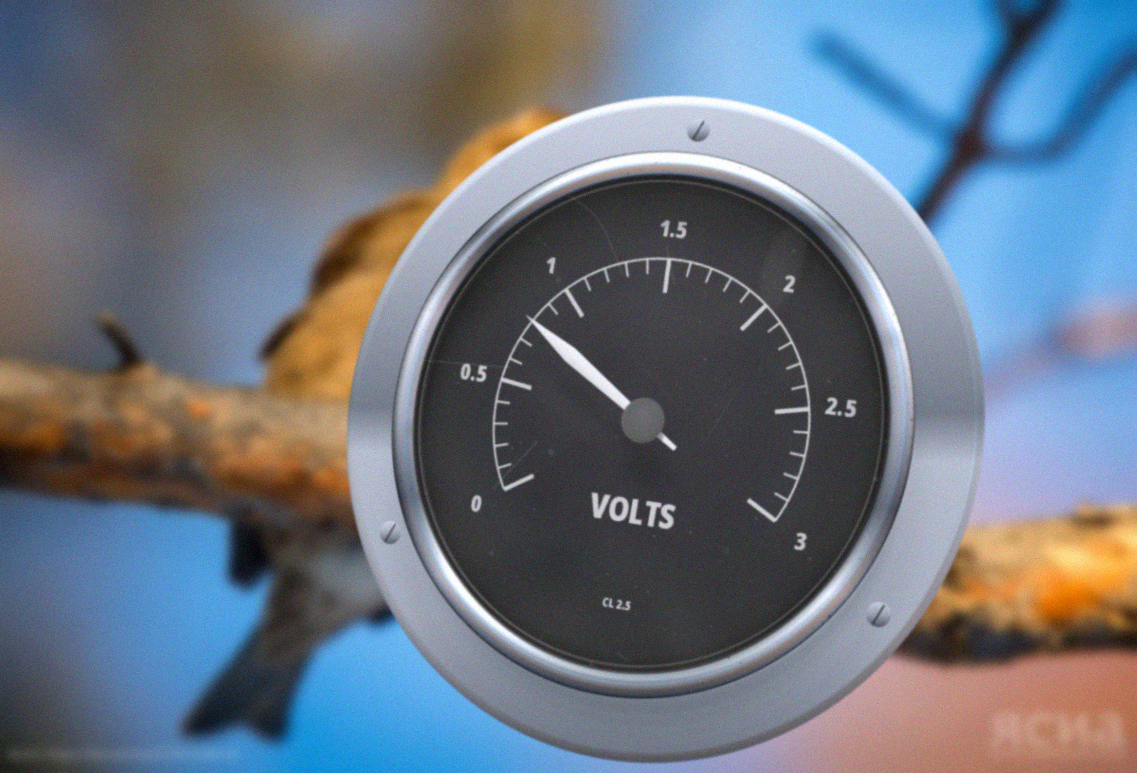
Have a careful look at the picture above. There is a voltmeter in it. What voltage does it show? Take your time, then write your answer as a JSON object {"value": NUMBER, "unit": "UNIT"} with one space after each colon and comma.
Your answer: {"value": 0.8, "unit": "V"}
